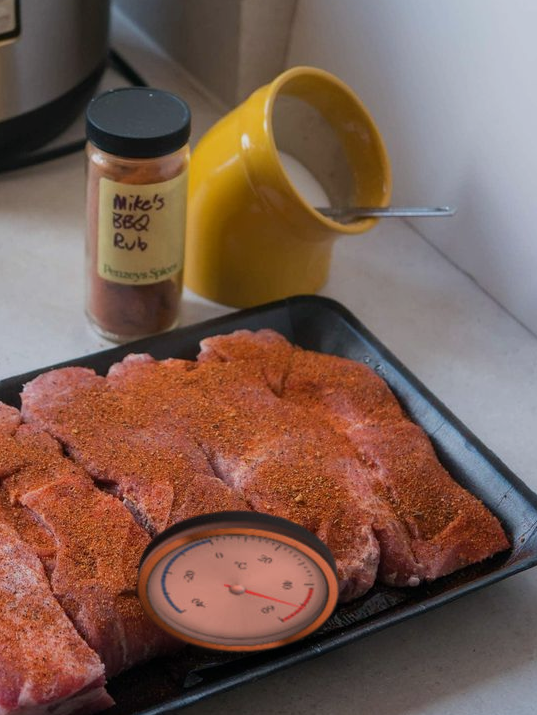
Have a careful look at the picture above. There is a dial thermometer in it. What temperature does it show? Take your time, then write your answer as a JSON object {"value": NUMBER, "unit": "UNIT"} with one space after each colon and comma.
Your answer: {"value": 50, "unit": "°C"}
